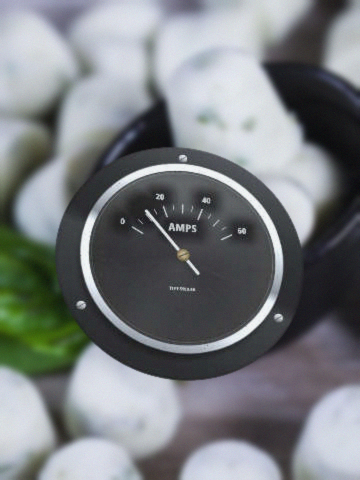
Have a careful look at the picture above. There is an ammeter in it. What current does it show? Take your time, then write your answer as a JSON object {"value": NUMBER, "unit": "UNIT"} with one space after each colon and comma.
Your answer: {"value": 10, "unit": "A"}
